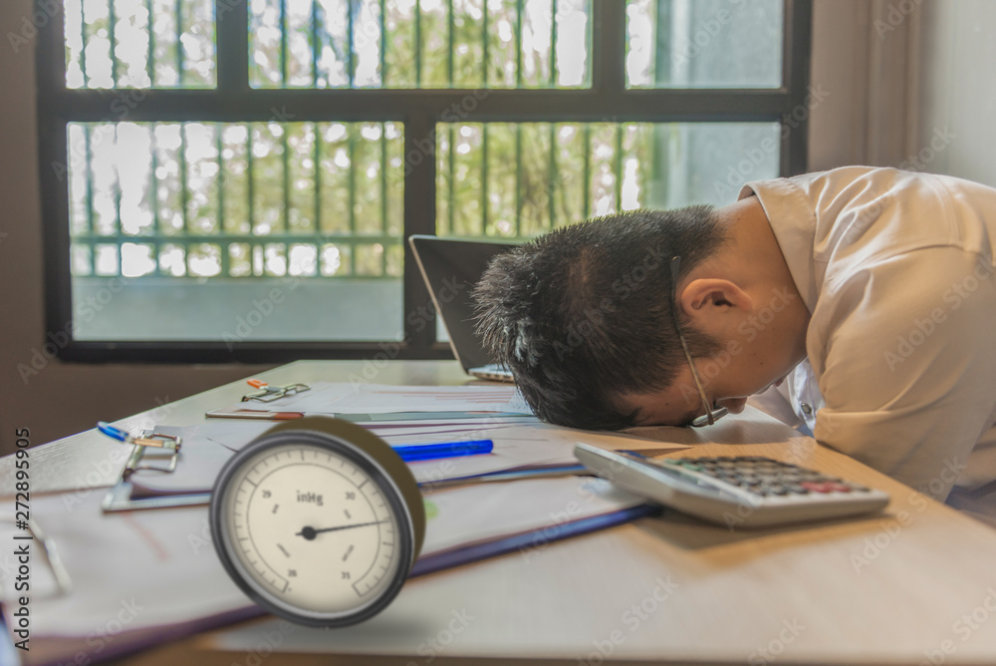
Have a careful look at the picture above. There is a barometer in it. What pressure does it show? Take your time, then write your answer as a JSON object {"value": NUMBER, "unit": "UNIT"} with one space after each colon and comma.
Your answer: {"value": 30.3, "unit": "inHg"}
